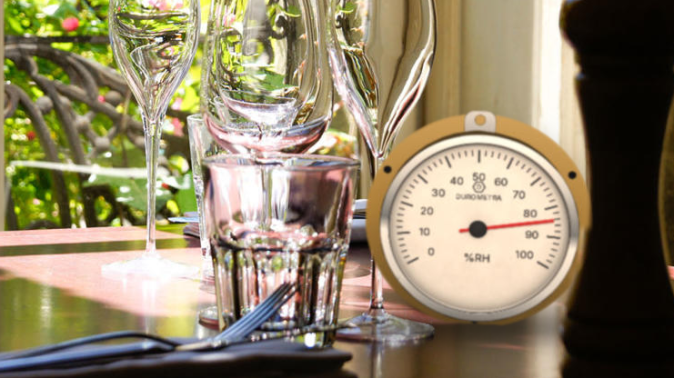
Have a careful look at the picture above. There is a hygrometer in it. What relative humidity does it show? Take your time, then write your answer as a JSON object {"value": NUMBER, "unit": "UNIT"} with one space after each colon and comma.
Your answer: {"value": 84, "unit": "%"}
